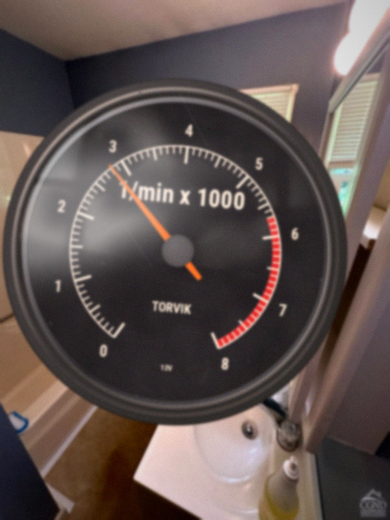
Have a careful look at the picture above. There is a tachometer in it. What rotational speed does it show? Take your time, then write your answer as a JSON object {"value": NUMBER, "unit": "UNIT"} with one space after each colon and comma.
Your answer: {"value": 2800, "unit": "rpm"}
